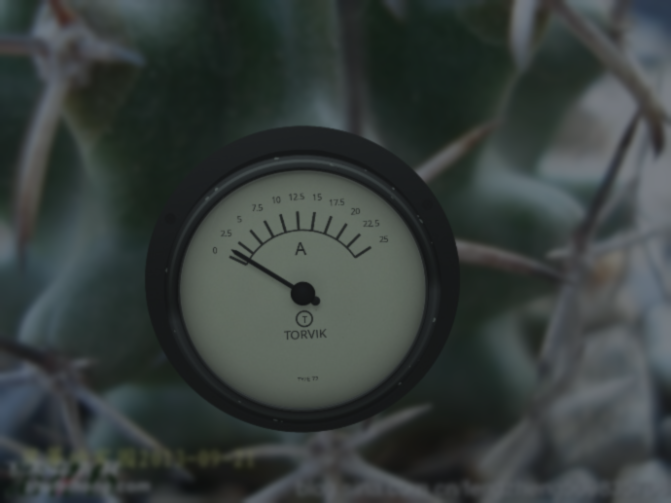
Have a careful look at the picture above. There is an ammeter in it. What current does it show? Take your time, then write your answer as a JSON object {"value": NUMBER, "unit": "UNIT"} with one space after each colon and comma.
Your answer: {"value": 1.25, "unit": "A"}
